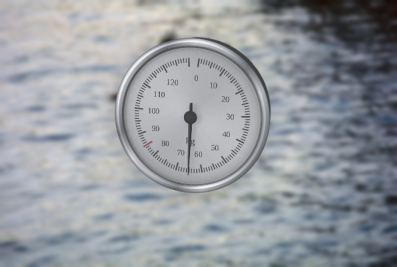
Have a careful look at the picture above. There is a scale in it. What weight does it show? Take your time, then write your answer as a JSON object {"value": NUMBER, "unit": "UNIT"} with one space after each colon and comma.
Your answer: {"value": 65, "unit": "kg"}
